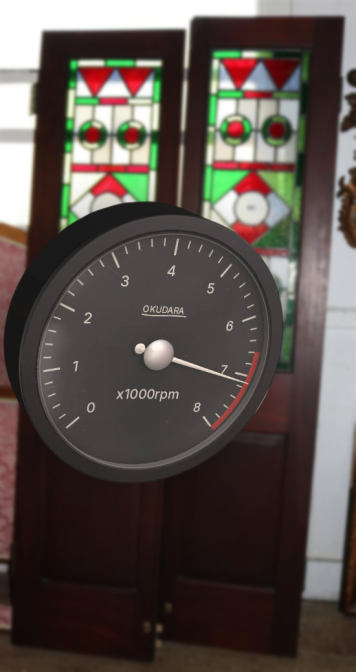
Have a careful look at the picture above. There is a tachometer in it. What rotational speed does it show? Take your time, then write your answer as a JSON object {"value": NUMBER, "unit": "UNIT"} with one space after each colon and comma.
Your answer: {"value": 7100, "unit": "rpm"}
